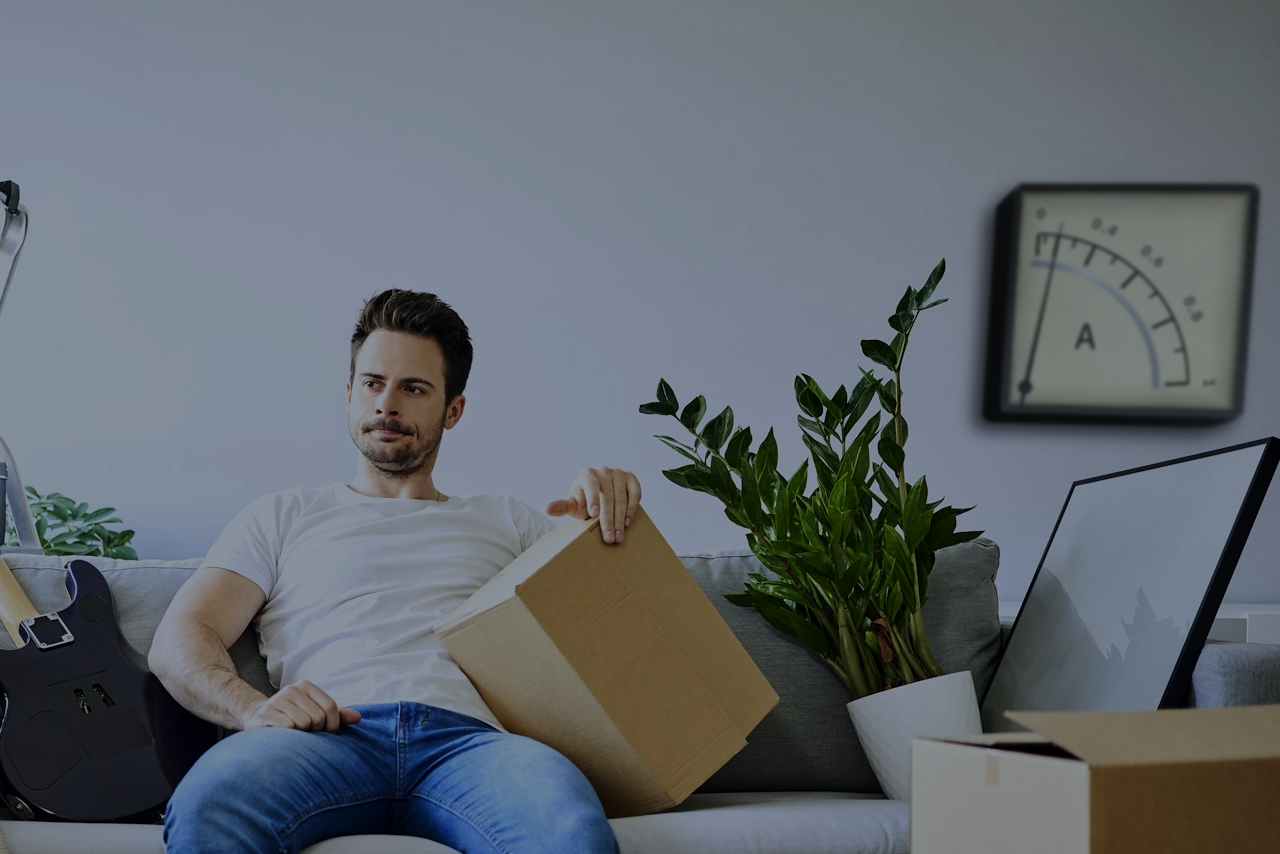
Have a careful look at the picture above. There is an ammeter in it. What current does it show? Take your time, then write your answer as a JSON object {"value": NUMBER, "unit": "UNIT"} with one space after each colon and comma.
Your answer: {"value": 0.2, "unit": "A"}
